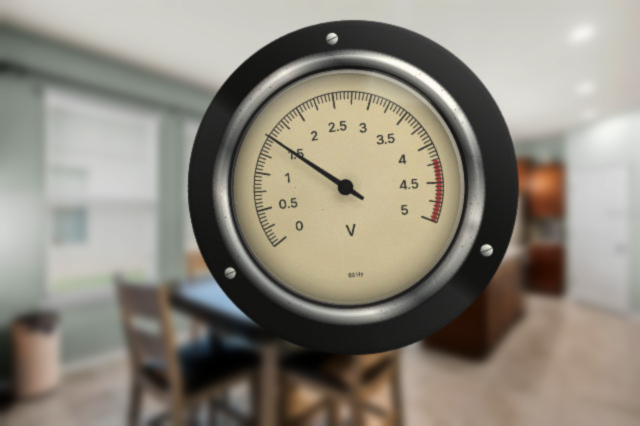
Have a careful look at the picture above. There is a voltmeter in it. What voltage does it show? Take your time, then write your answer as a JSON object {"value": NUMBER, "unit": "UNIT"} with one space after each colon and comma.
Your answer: {"value": 1.5, "unit": "V"}
